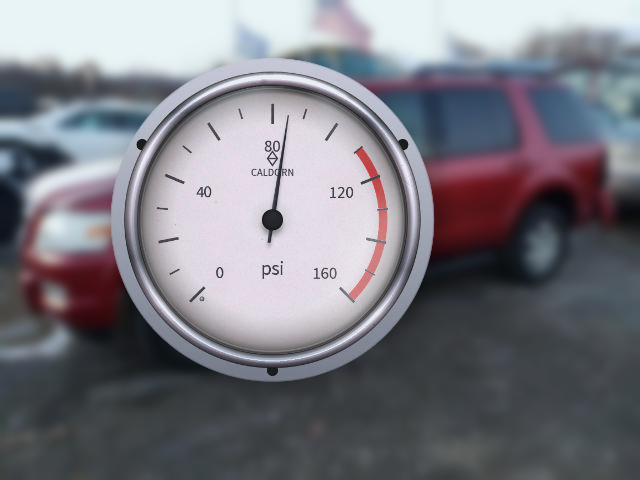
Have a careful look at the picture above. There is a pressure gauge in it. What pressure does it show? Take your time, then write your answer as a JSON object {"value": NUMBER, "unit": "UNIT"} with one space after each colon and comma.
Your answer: {"value": 85, "unit": "psi"}
